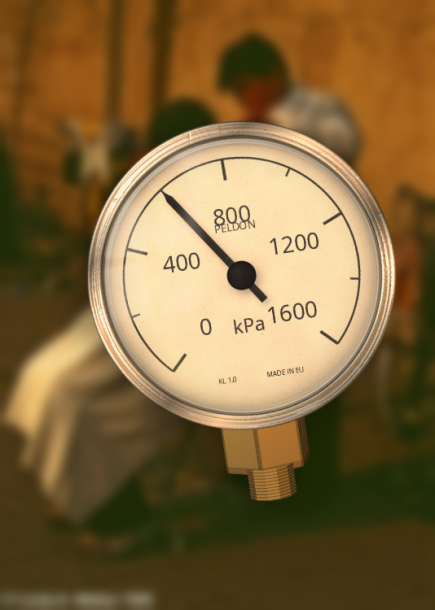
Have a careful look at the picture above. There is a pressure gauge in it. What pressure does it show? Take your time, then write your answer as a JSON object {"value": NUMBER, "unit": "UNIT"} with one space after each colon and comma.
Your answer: {"value": 600, "unit": "kPa"}
